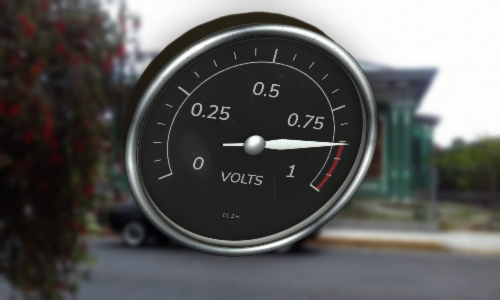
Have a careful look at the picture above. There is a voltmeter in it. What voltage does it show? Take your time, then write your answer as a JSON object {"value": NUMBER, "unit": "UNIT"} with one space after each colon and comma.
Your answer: {"value": 0.85, "unit": "V"}
